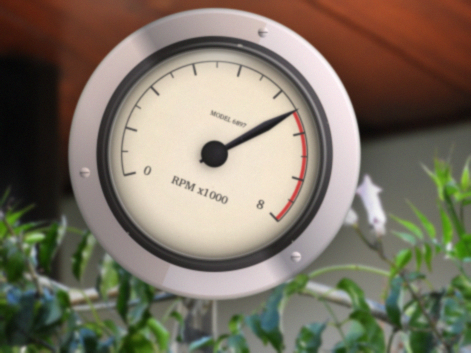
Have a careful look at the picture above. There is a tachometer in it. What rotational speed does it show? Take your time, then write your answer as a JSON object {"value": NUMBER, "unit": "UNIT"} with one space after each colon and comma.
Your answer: {"value": 5500, "unit": "rpm"}
